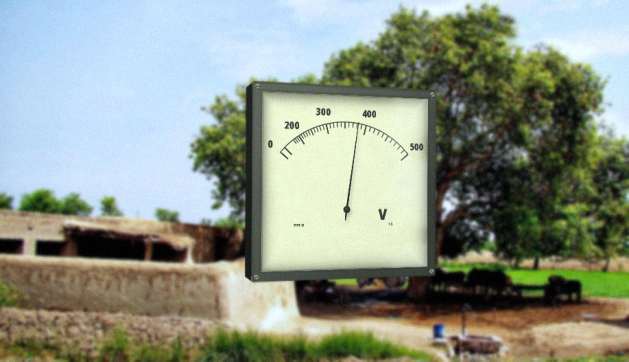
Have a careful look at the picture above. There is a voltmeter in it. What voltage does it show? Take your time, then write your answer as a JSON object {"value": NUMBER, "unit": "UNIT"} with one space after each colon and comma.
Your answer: {"value": 380, "unit": "V"}
